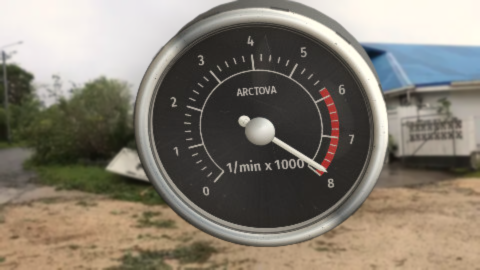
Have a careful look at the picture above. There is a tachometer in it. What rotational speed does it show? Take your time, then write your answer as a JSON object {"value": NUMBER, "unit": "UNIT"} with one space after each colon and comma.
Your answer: {"value": 7800, "unit": "rpm"}
